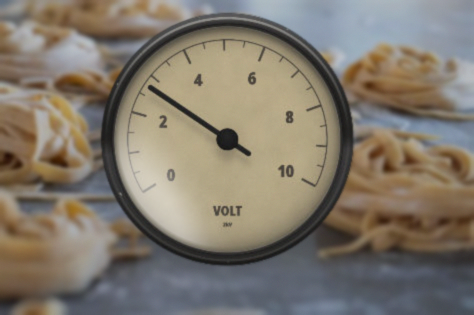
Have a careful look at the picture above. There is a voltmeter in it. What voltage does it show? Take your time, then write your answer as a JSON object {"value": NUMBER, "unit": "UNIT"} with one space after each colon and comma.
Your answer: {"value": 2.75, "unit": "V"}
